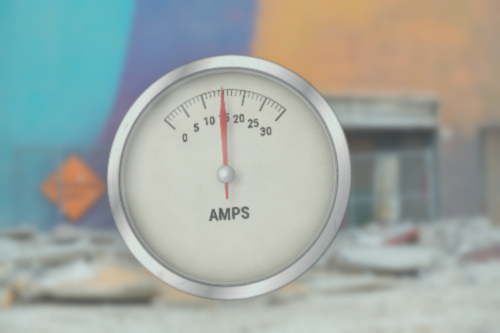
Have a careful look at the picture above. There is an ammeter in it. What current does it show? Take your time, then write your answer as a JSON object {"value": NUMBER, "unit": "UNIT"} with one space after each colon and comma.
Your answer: {"value": 15, "unit": "A"}
